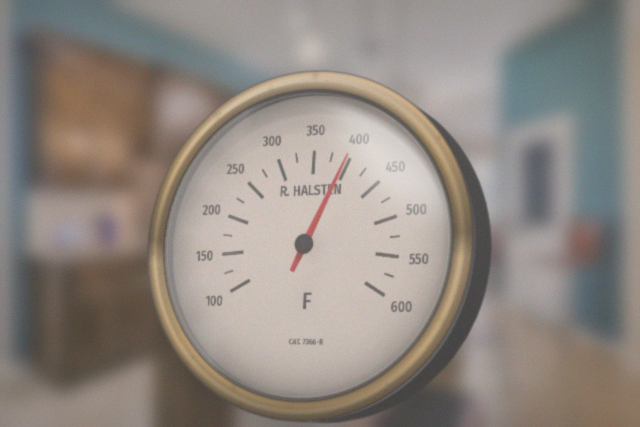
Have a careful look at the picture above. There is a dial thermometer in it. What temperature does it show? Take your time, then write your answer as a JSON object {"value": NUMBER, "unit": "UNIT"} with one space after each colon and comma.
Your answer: {"value": 400, "unit": "°F"}
